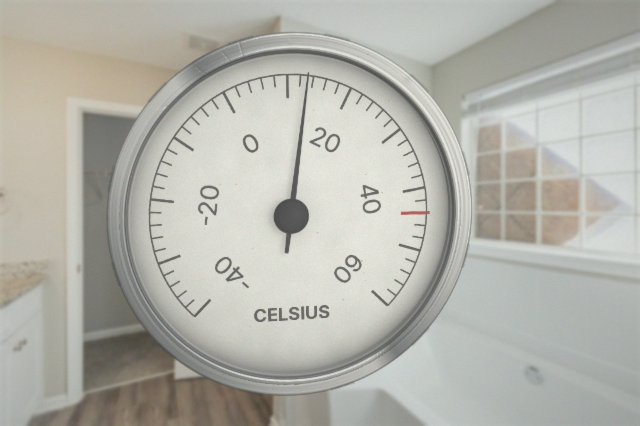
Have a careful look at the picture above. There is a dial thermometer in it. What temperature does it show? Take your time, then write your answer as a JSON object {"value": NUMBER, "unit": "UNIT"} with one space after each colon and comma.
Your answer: {"value": 13, "unit": "°C"}
